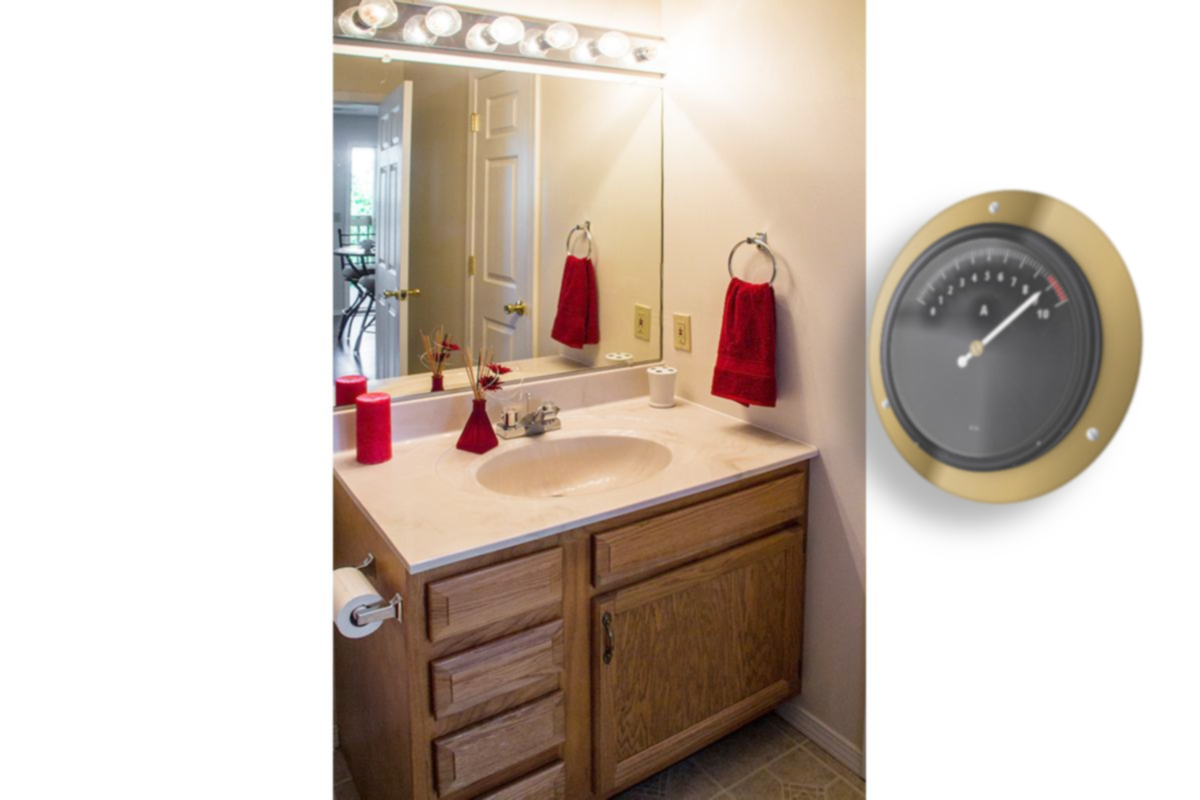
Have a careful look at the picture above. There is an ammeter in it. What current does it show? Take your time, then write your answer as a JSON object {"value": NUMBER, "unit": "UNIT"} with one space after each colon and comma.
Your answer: {"value": 9, "unit": "A"}
